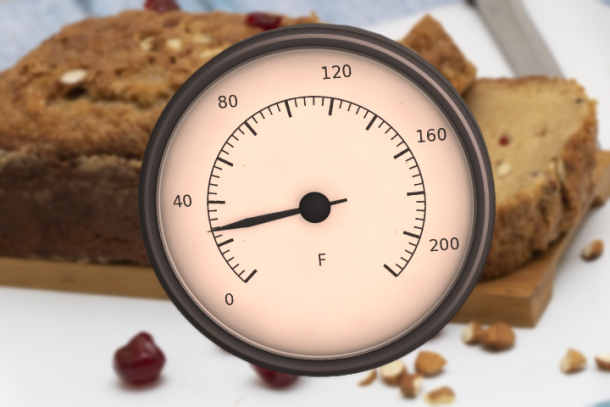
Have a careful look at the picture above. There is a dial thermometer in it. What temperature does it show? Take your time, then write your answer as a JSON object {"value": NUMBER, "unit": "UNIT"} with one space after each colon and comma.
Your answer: {"value": 28, "unit": "°F"}
